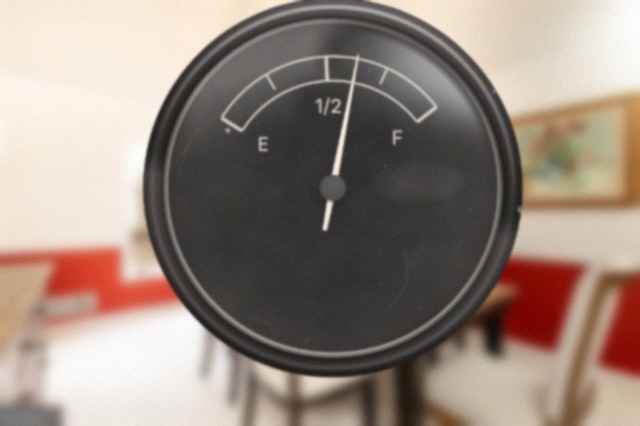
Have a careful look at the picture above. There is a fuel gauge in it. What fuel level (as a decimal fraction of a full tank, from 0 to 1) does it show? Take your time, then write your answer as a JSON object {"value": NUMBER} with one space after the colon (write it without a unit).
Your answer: {"value": 0.625}
